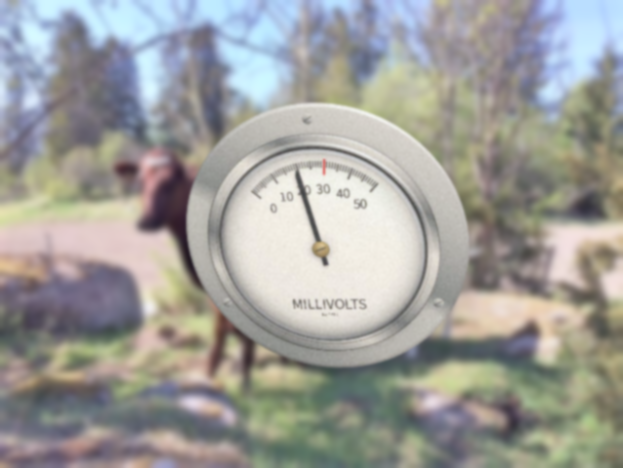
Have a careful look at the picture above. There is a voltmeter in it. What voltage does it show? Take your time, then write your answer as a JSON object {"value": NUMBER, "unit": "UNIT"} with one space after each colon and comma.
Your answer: {"value": 20, "unit": "mV"}
